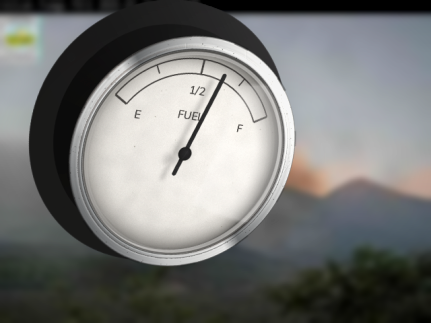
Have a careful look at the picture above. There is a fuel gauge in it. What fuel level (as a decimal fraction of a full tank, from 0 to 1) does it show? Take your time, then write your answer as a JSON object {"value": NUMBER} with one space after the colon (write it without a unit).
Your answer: {"value": 0.625}
